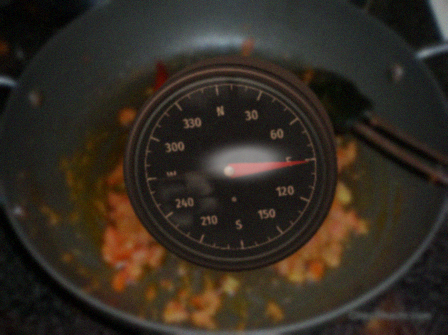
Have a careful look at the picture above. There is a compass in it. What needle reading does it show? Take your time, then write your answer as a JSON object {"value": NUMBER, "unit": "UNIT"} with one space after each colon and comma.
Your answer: {"value": 90, "unit": "°"}
